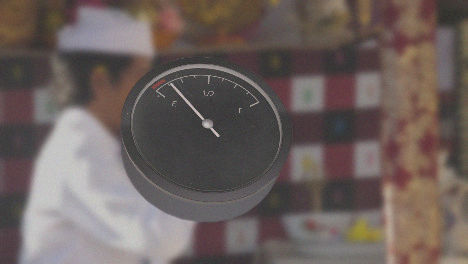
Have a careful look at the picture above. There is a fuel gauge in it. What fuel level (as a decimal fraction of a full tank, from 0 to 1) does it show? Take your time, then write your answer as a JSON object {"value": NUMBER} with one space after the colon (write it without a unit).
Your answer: {"value": 0.125}
